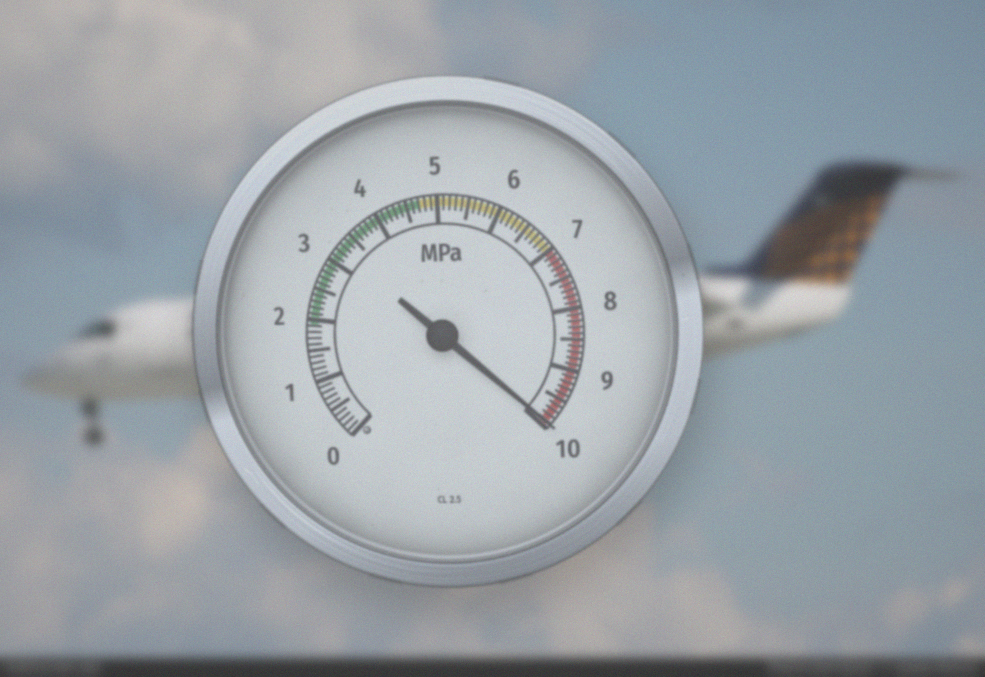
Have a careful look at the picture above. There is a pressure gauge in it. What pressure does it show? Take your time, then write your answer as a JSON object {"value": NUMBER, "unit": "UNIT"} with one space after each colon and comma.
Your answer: {"value": 9.9, "unit": "MPa"}
